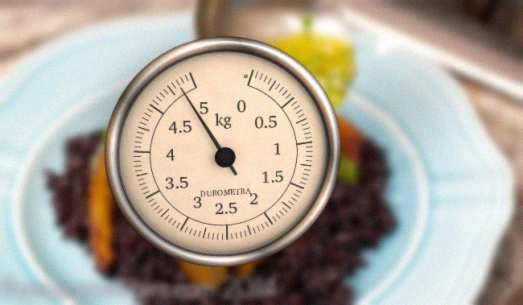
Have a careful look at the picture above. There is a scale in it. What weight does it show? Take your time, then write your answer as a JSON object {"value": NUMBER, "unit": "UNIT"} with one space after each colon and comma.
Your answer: {"value": 4.85, "unit": "kg"}
